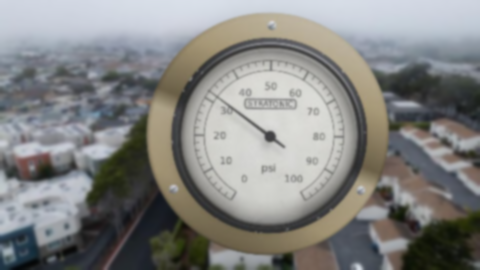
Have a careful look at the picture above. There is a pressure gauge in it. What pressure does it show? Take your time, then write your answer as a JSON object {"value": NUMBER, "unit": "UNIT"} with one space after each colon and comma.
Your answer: {"value": 32, "unit": "psi"}
